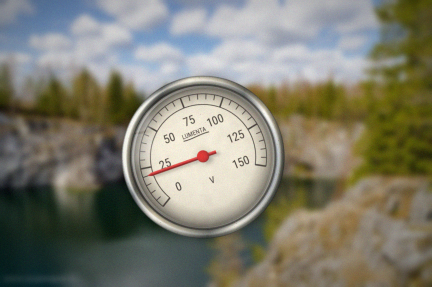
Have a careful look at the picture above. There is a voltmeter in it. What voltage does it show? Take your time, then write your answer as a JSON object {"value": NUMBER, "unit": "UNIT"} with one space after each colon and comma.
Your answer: {"value": 20, "unit": "V"}
